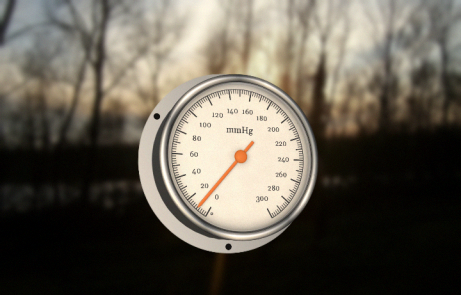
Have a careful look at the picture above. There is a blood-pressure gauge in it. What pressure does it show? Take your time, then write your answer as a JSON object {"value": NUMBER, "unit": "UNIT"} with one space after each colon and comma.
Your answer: {"value": 10, "unit": "mmHg"}
